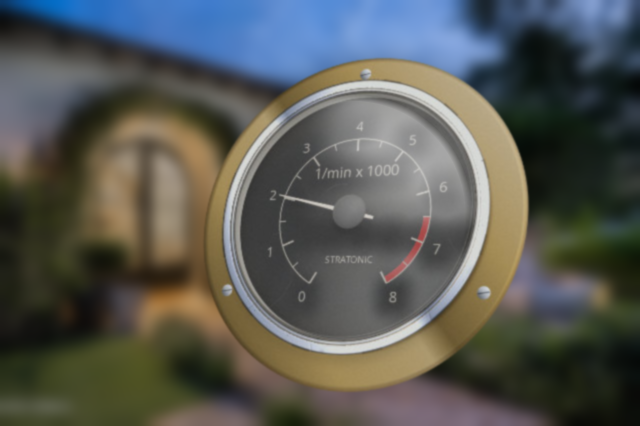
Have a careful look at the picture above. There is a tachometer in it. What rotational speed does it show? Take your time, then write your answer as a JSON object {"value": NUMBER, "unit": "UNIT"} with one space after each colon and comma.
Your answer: {"value": 2000, "unit": "rpm"}
